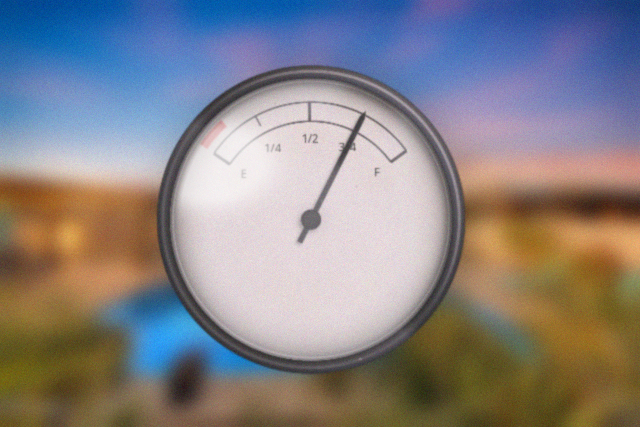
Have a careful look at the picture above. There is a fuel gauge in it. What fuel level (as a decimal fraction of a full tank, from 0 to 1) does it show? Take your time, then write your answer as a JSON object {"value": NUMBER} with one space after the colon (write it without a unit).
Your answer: {"value": 0.75}
